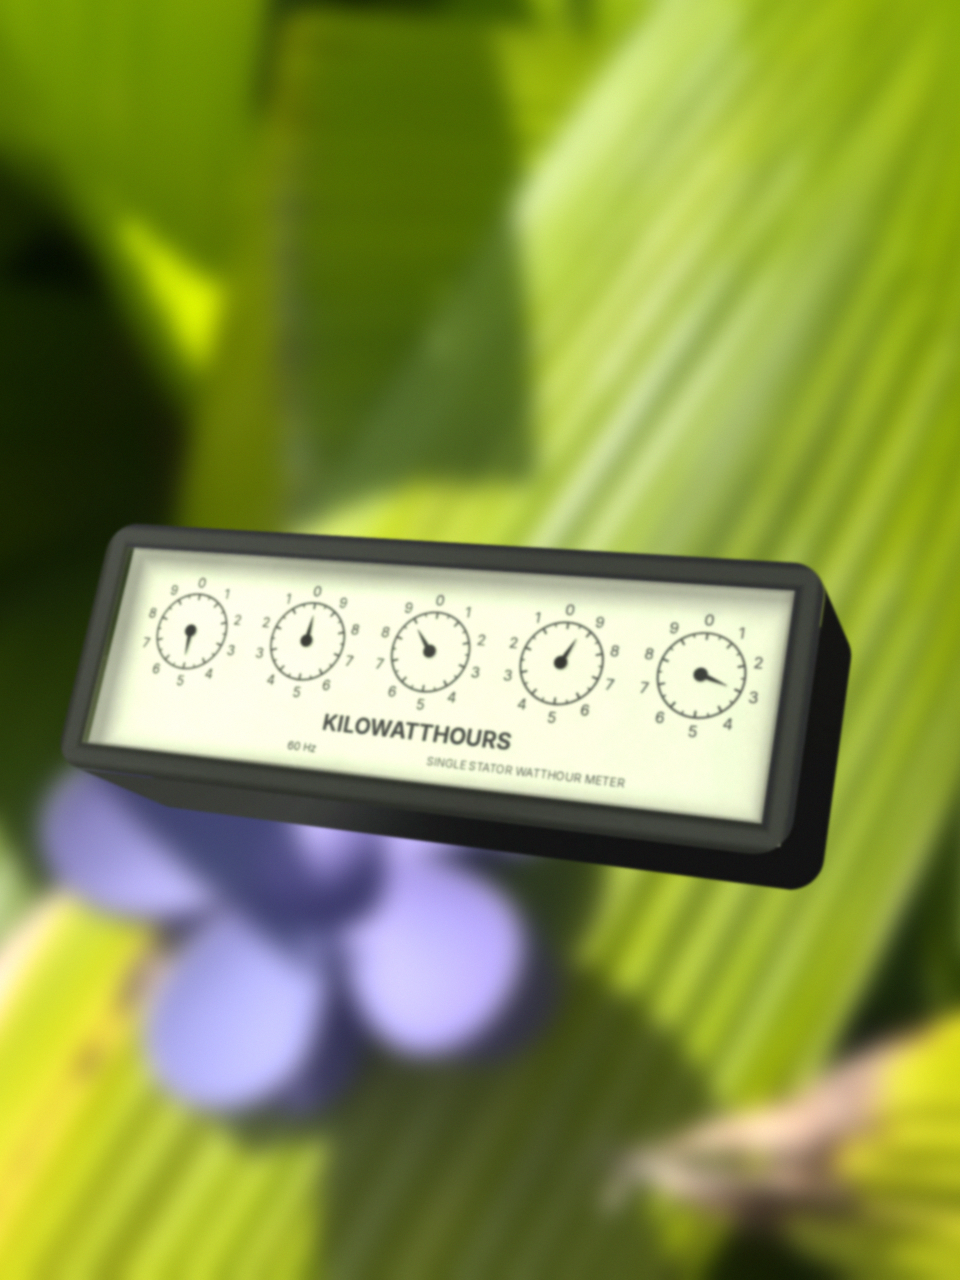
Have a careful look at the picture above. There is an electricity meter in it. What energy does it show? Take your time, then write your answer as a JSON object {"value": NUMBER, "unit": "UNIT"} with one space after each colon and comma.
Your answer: {"value": 49893, "unit": "kWh"}
